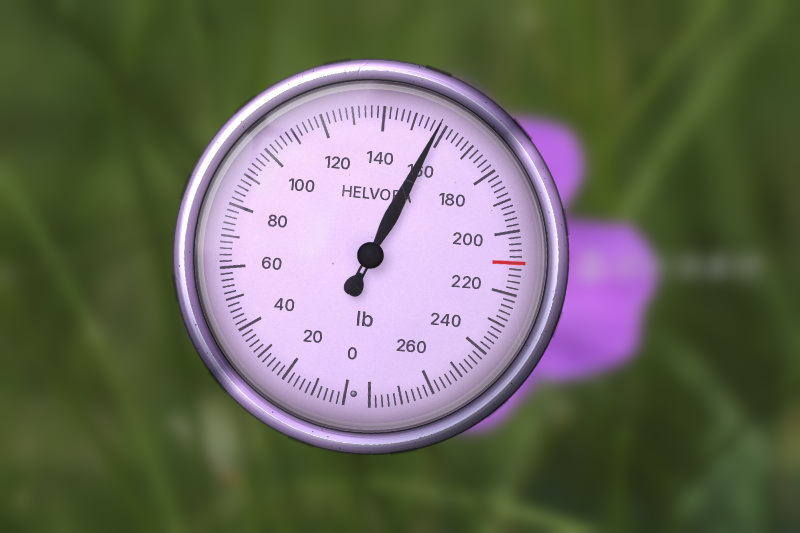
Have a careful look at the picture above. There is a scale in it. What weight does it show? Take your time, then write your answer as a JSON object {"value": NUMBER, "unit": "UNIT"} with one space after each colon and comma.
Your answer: {"value": 158, "unit": "lb"}
